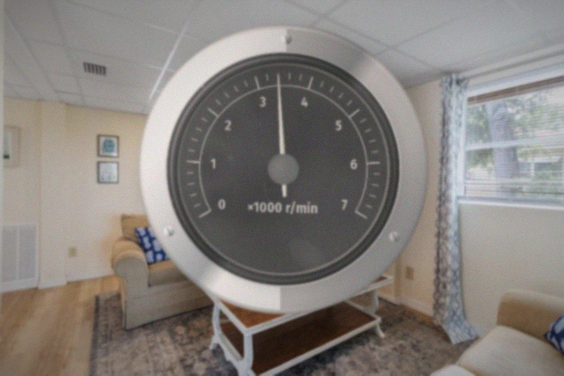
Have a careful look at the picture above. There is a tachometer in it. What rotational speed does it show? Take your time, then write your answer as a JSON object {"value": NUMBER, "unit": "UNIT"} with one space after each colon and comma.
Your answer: {"value": 3400, "unit": "rpm"}
